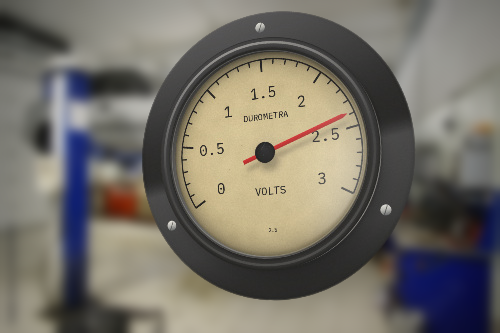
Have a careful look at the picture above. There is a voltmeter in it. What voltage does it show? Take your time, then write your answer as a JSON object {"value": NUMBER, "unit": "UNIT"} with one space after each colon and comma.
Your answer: {"value": 2.4, "unit": "V"}
